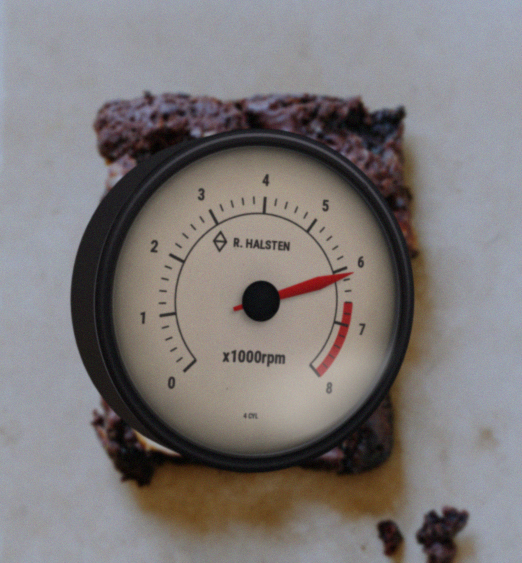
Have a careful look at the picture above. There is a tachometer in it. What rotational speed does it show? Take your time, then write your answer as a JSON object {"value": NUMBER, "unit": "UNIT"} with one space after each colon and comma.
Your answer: {"value": 6100, "unit": "rpm"}
